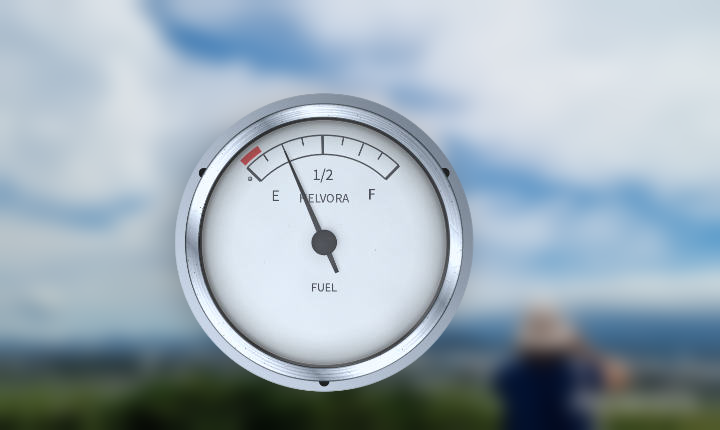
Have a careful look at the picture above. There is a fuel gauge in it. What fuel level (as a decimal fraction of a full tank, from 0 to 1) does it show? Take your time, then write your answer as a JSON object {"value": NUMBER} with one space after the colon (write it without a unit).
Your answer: {"value": 0.25}
